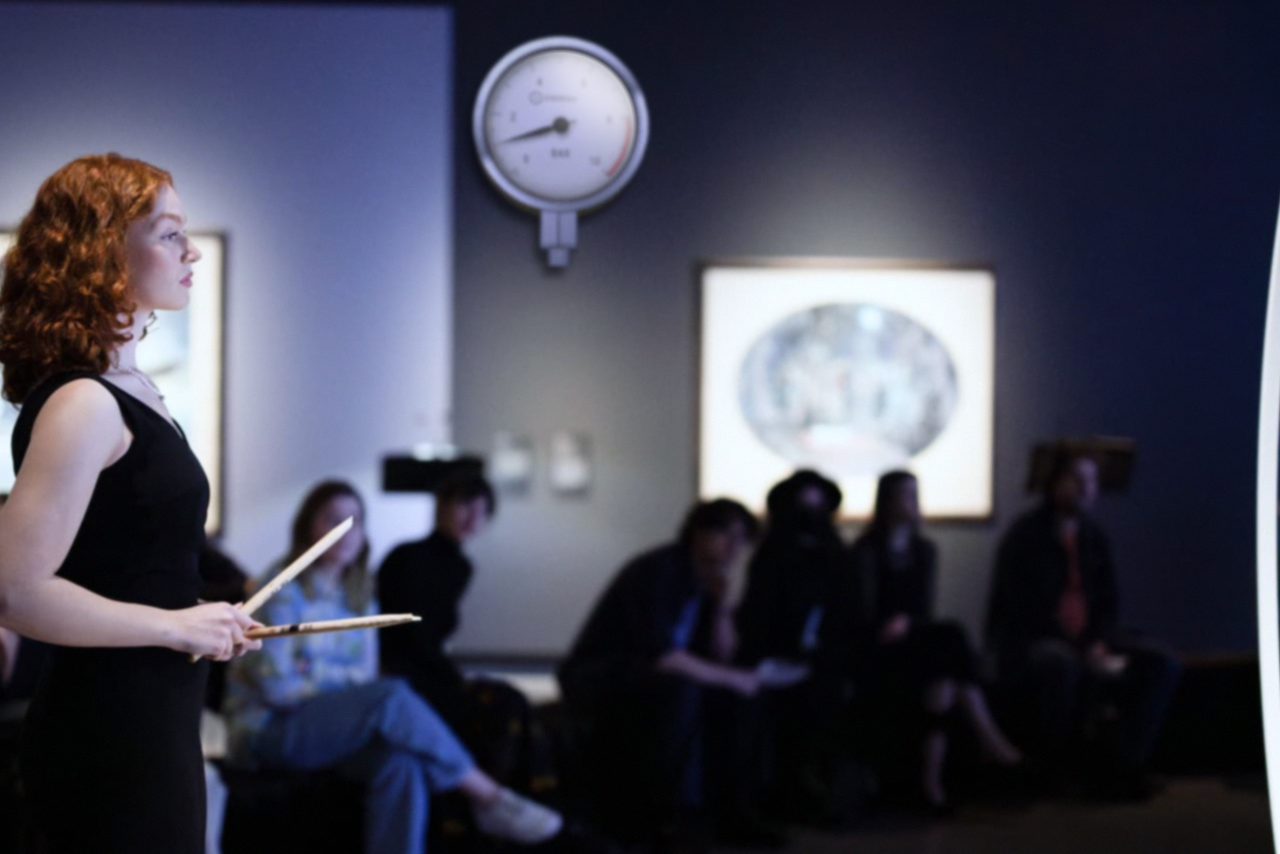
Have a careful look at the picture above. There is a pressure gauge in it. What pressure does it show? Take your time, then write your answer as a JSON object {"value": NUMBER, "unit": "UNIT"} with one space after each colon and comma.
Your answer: {"value": 1, "unit": "bar"}
